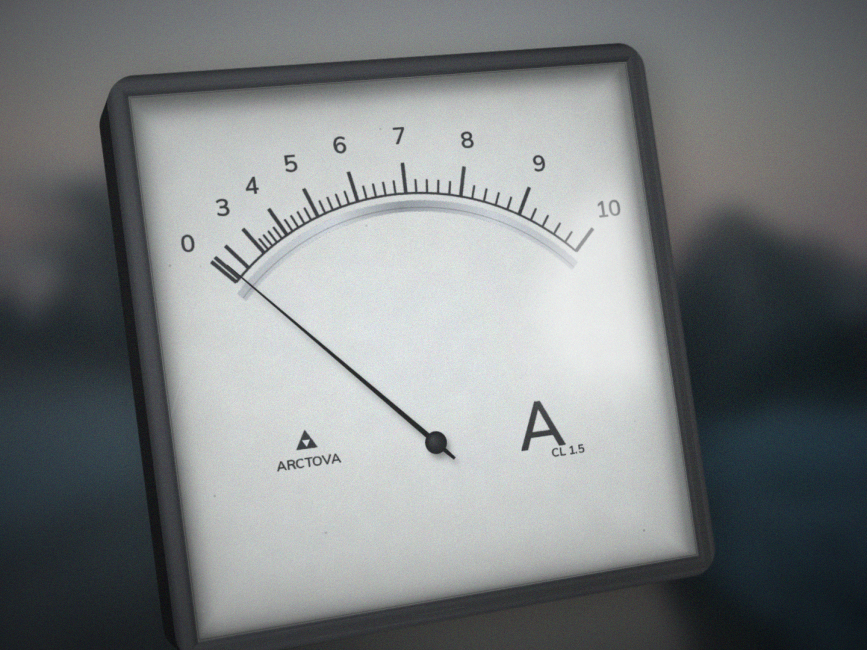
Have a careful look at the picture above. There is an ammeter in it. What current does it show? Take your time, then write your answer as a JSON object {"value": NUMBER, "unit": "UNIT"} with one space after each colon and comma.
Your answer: {"value": 1, "unit": "A"}
